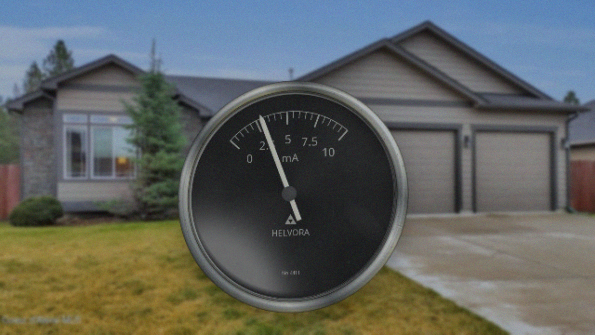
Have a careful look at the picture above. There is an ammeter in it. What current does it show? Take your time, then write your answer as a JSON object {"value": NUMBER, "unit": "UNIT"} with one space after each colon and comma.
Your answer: {"value": 3, "unit": "mA"}
